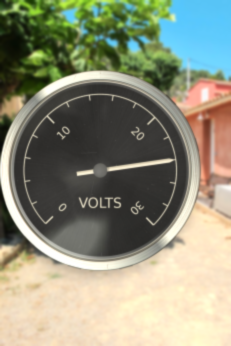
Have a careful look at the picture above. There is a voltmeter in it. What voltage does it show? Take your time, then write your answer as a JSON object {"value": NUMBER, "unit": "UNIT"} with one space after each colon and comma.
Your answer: {"value": 24, "unit": "V"}
